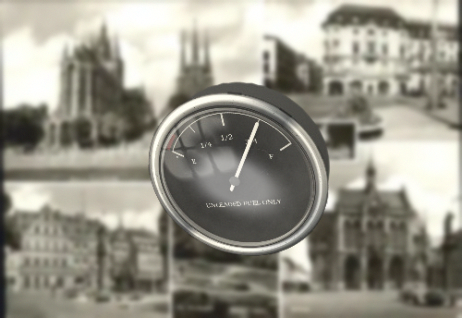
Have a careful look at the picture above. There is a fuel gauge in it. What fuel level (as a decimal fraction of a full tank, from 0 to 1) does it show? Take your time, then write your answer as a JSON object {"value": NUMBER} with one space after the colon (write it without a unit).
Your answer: {"value": 0.75}
